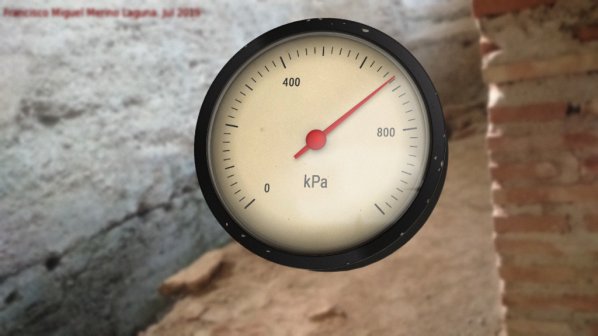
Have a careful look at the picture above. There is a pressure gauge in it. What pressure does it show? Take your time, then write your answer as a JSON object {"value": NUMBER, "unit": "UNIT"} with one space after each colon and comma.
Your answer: {"value": 680, "unit": "kPa"}
